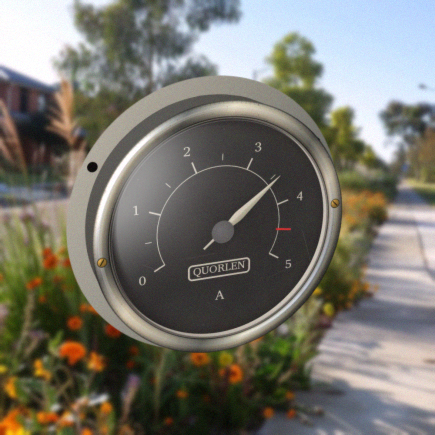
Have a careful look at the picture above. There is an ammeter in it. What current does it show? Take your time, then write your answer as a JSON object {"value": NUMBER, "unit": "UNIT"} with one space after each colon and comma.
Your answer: {"value": 3.5, "unit": "A"}
